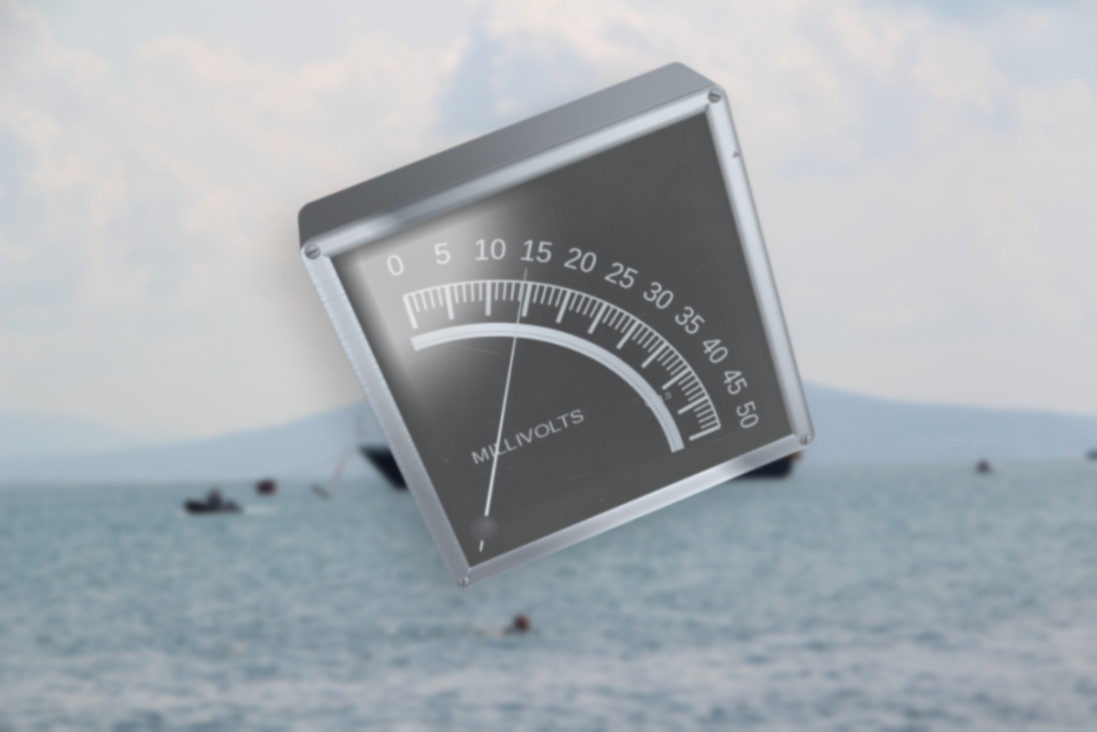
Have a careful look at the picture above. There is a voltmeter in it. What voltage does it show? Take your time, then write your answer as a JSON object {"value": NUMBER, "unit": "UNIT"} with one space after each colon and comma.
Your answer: {"value": 14, "unit": "mV"}
